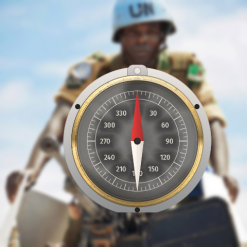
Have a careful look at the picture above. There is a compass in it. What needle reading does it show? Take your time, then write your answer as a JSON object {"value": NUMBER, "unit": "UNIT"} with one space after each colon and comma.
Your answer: {"value": 0, "unit": "°"}
